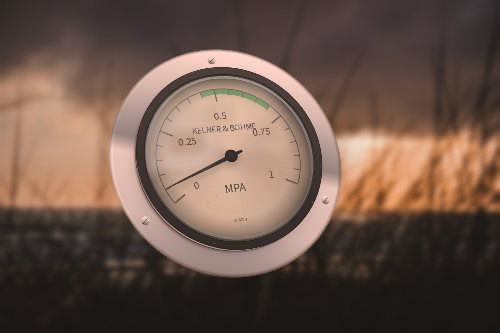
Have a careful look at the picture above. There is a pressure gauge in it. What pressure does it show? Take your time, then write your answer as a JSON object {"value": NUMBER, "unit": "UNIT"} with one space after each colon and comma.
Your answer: {"value": 0.05, "unit": "MPa"}
